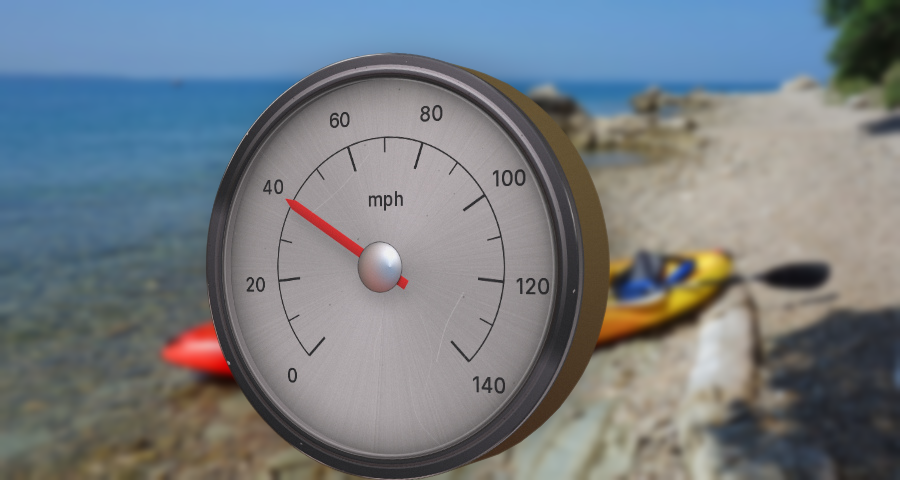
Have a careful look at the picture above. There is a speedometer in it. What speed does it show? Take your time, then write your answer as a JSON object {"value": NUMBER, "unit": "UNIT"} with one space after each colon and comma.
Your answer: {"value": 40, "unit": "mph"}
